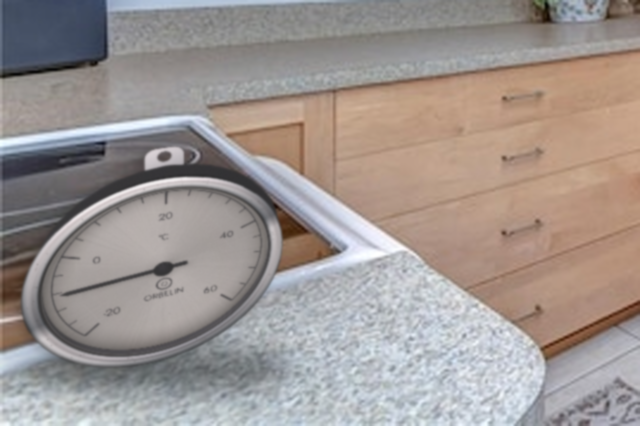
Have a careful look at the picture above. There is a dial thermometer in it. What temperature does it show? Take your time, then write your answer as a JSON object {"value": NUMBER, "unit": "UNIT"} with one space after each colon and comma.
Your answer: {"value": -8, "unit": "°C"}
